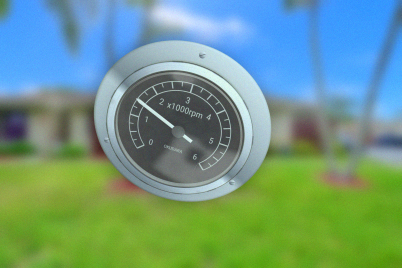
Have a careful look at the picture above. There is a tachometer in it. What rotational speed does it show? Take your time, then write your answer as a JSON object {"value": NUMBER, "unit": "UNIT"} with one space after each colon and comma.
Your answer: {"value": 1500, "unit": "rpm"}
